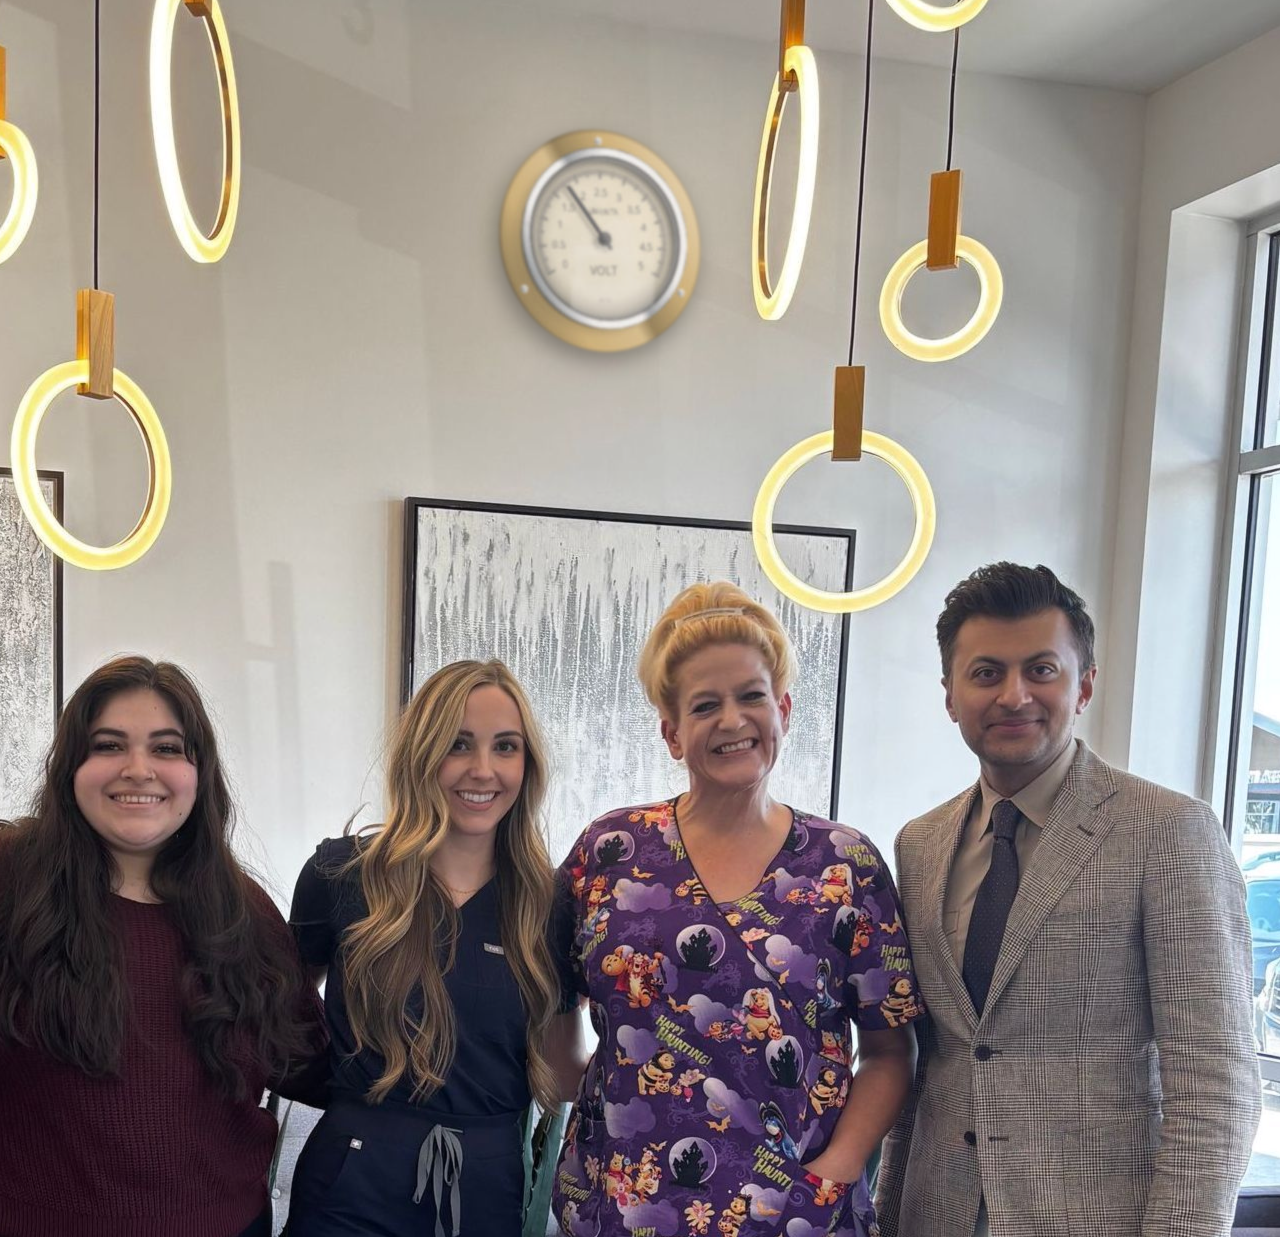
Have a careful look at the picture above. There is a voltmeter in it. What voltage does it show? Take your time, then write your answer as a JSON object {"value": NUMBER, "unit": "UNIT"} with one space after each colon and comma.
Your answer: {"value": 1.75, "unit": "V"}
